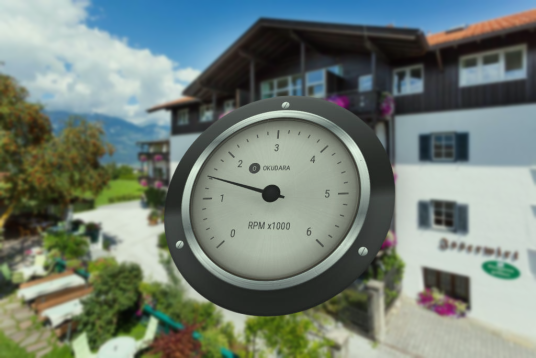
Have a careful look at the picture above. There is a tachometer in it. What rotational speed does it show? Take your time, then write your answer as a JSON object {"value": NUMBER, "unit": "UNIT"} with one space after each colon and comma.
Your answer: {"value": 1400, "unit": "rpm"}
